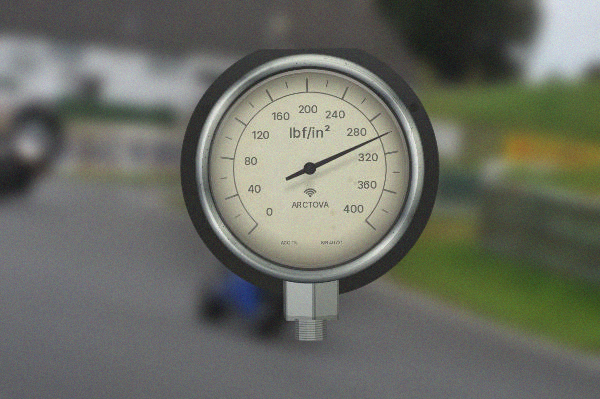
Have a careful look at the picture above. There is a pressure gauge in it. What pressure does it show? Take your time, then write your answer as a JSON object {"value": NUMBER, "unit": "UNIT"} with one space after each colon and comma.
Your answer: {"value": 300, "unit": "psi"}
